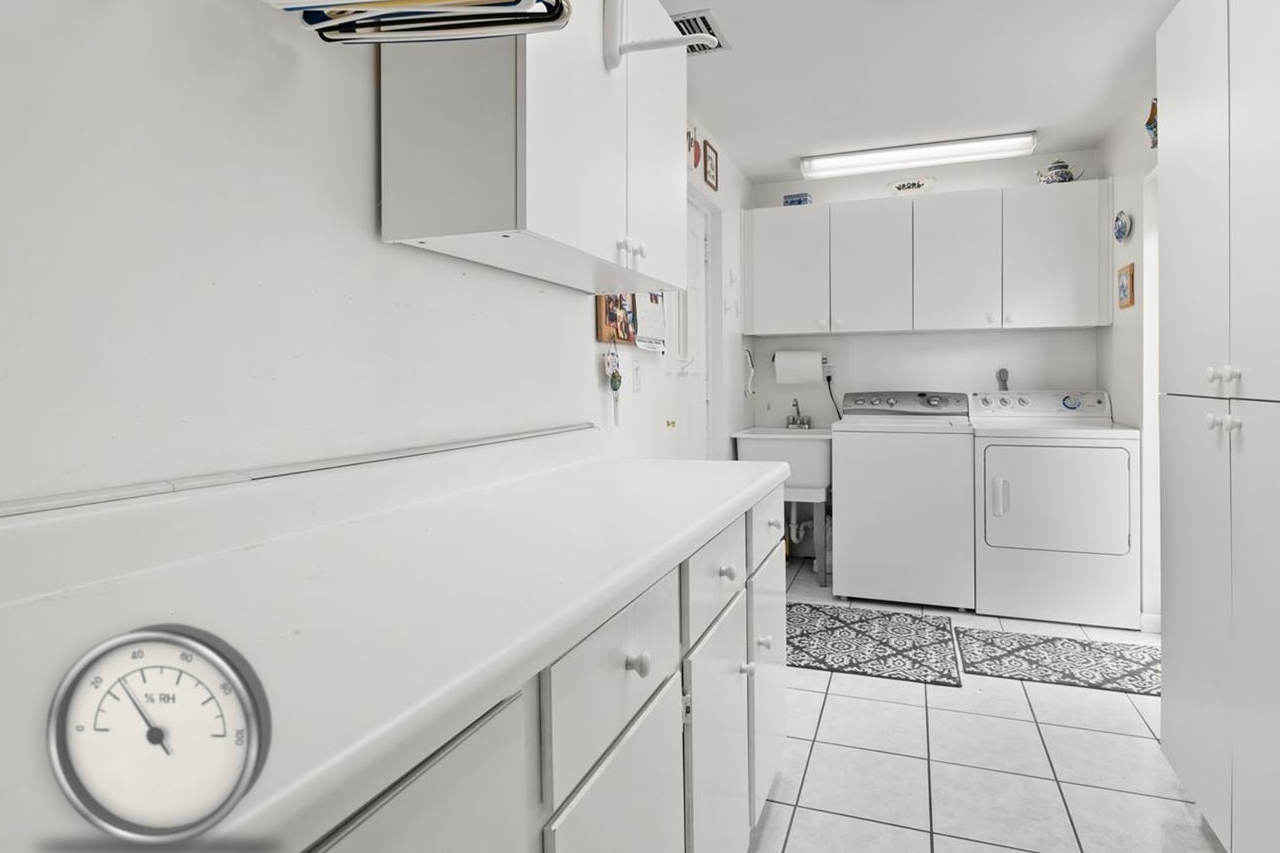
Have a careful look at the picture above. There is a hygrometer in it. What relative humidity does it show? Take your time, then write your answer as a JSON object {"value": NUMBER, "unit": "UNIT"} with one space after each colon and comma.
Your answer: {"value": 30, "unit": "%"}
